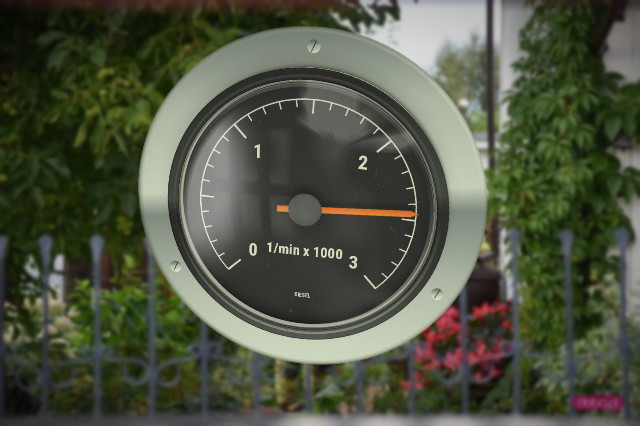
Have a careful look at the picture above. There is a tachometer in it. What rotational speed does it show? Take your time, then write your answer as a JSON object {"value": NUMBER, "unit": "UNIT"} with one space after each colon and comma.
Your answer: {"value": 2450, "unit": "rpm"}
